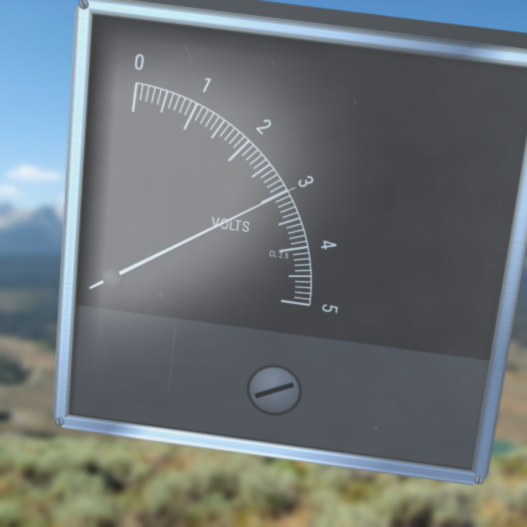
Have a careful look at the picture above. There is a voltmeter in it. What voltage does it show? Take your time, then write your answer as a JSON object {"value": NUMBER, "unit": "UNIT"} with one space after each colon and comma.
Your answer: {"value": 3, "unit": "V"}
